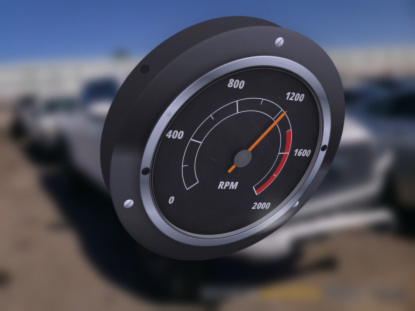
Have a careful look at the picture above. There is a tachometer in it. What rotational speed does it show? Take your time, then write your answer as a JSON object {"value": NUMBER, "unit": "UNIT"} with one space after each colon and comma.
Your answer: {"value": 1200, "unit": "rpm"}
